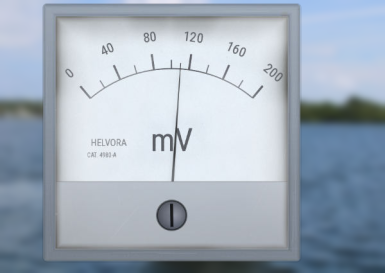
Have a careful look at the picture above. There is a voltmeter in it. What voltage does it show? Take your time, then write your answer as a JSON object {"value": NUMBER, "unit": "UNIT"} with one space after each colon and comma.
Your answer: {"value": 110, "unit": "mV"}
